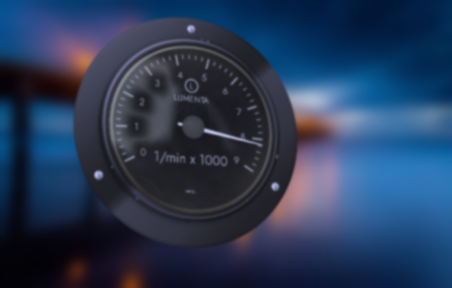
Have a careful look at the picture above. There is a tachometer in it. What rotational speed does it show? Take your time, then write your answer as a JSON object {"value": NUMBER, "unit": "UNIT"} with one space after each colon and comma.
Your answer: {"value": 8200, "unit": "rpm"}
